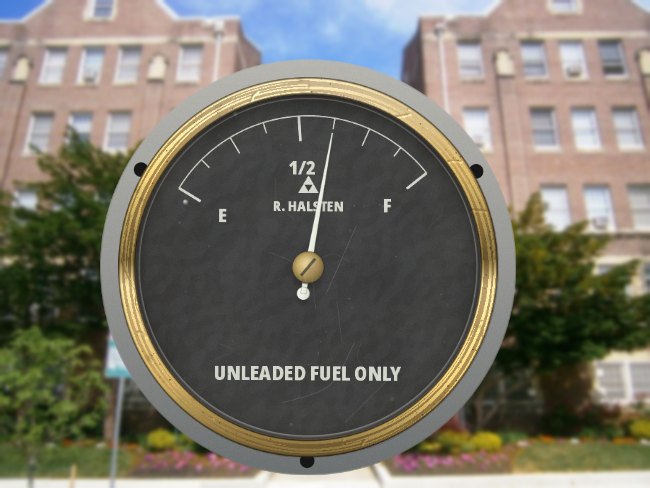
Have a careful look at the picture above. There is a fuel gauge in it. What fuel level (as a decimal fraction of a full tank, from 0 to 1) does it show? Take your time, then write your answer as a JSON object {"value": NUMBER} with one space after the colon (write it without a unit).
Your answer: {"value": 0.625}
